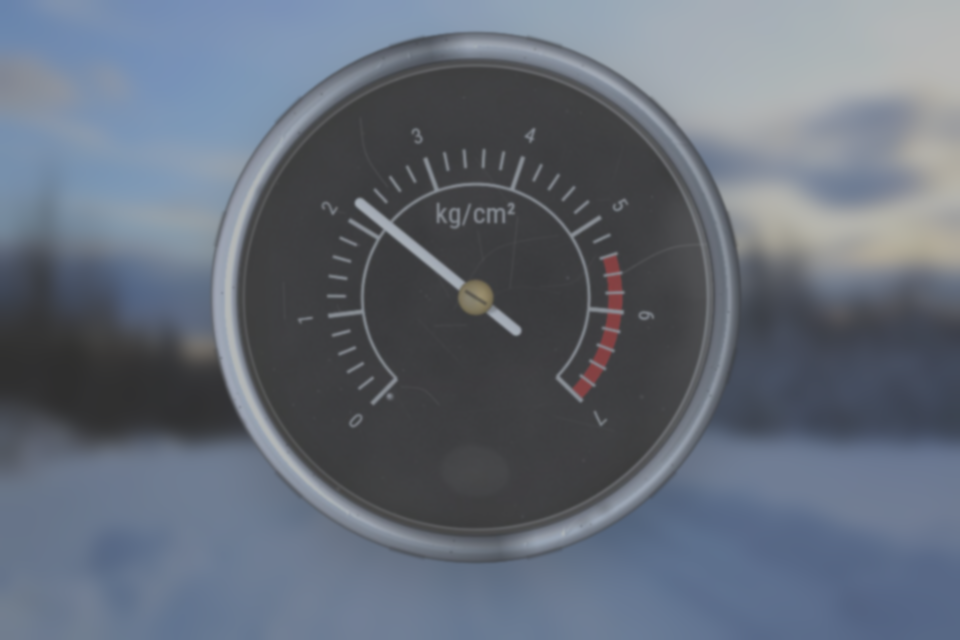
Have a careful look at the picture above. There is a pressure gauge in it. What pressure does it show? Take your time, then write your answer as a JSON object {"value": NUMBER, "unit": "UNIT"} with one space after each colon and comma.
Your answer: {"value": 2.2, "unit": "kg/cm²"}
